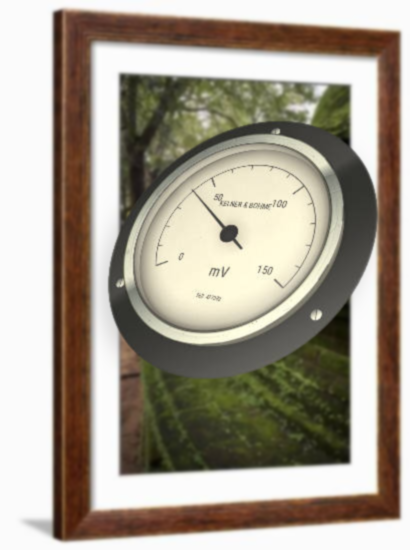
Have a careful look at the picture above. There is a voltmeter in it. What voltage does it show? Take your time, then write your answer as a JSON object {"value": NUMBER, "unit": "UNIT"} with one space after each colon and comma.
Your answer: {"value": 40, "unit": "mV"}
